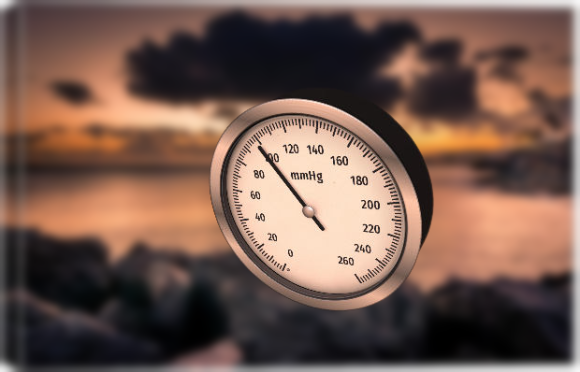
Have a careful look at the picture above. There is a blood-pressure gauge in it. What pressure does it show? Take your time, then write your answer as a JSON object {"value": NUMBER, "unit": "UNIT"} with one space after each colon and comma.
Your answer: {"value": 100, "unit": "mmHg"}
